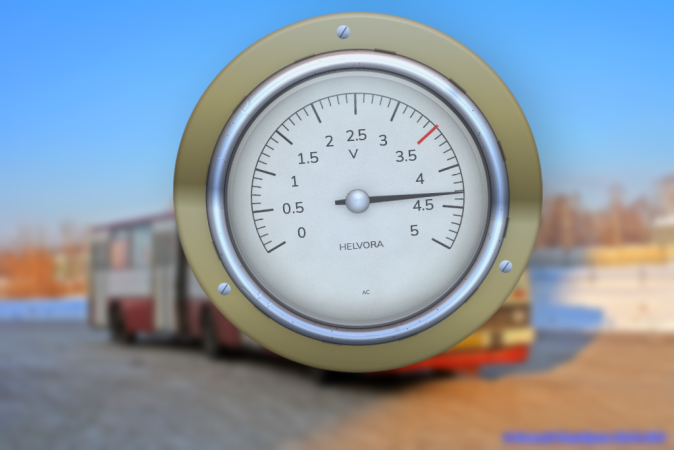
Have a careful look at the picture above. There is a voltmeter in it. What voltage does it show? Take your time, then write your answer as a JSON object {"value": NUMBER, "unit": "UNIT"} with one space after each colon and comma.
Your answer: {"value": 4.3, "unit": "V"}
